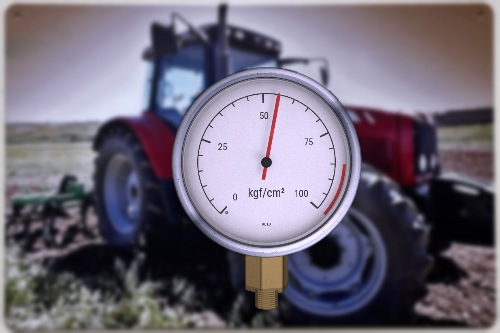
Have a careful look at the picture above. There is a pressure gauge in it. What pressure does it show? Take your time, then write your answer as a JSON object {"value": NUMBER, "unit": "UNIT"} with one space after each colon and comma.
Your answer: {"value": 55, "unit": "kg/cm²"}
